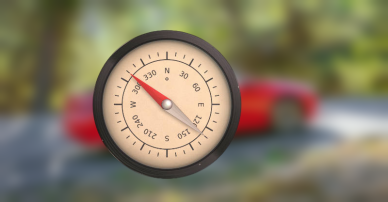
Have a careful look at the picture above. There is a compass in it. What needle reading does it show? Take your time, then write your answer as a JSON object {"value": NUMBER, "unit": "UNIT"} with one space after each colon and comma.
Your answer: {"value": 310, "unit": "°"}
